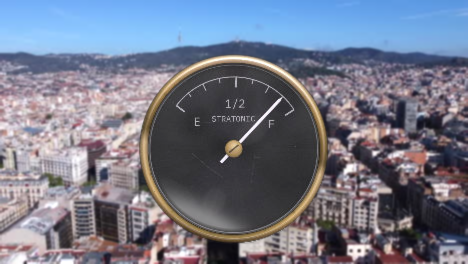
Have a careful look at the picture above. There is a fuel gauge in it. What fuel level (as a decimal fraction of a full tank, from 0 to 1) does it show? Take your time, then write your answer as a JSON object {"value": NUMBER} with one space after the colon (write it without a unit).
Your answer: {"value": 0.875}
